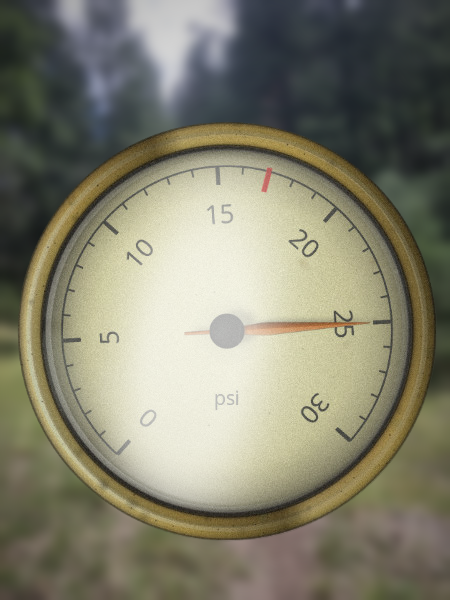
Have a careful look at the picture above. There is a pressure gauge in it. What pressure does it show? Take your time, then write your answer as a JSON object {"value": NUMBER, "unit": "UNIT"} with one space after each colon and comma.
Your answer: {"value": 25, "unit": "psi"}
